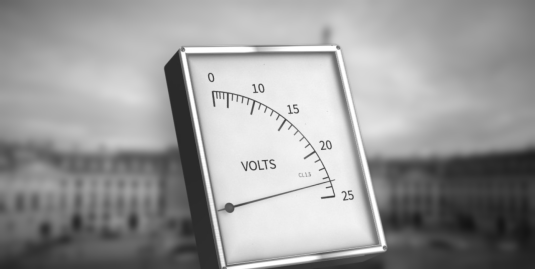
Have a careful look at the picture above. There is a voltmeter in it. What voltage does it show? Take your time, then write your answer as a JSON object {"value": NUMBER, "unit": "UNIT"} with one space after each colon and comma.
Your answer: {"value": 23.5, "unit": "V"}
